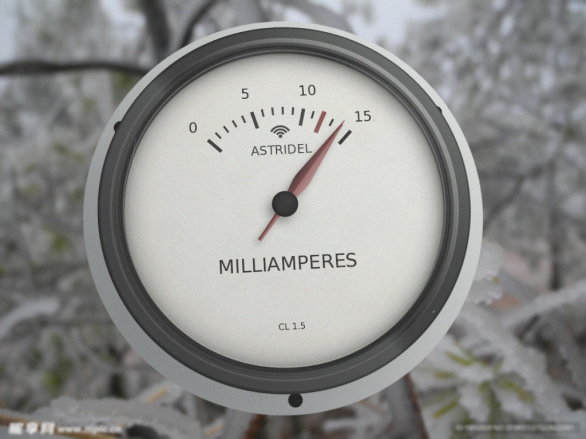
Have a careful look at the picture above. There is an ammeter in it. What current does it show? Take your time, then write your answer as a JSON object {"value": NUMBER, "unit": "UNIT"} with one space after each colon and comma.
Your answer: {"value": 14, "unit": "mA"}
